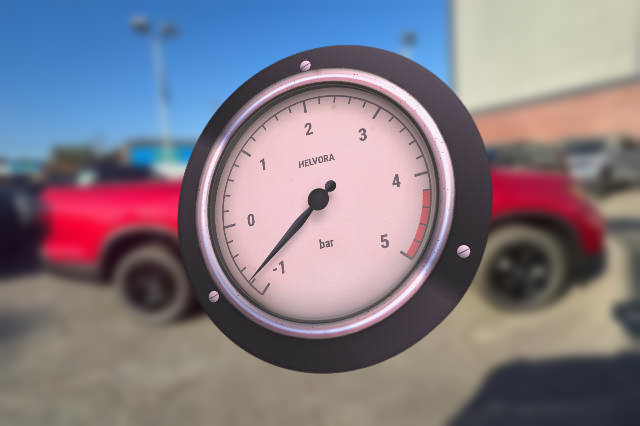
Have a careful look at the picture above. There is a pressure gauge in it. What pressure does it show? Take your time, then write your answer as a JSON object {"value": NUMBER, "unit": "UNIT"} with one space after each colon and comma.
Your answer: {"value": -0.8, "unit": "bar"}
